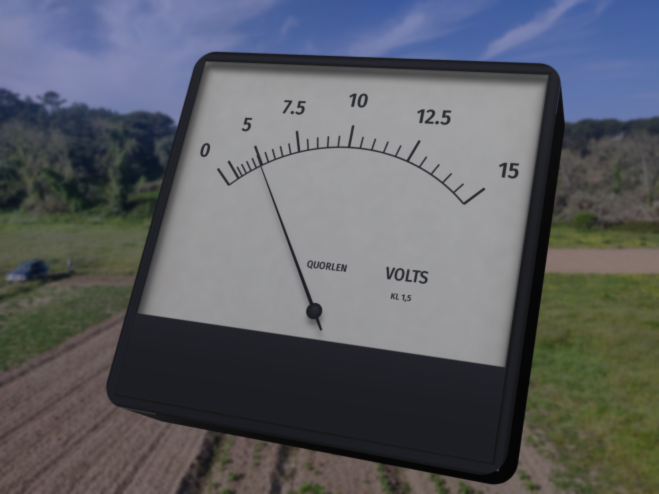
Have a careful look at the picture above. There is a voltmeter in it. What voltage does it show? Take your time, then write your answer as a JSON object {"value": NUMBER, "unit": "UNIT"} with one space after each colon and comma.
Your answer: {"value": 5, "unit": "V"}
